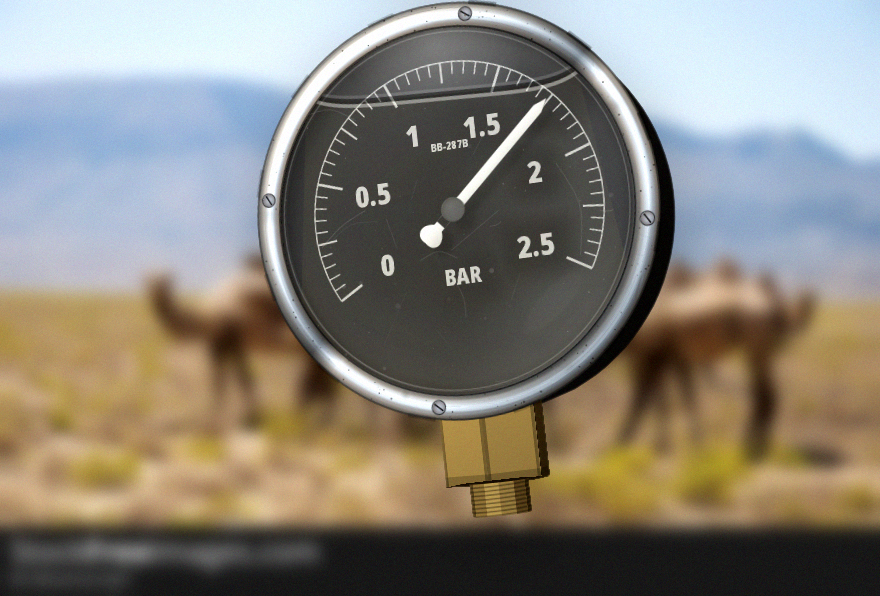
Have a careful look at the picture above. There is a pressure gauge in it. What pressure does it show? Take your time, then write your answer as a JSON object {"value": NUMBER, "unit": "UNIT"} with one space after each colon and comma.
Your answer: {"value": 1.75, "unit": "bar"}
